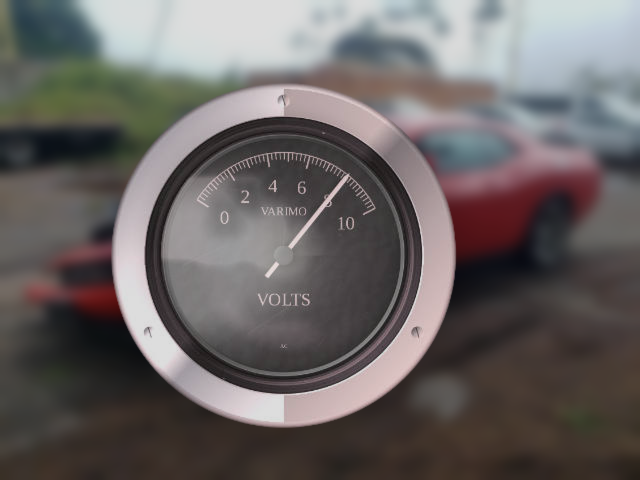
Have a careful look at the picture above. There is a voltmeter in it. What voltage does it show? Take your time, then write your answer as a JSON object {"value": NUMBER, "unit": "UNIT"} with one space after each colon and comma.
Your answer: {"value": 8, "unit": "V"}
